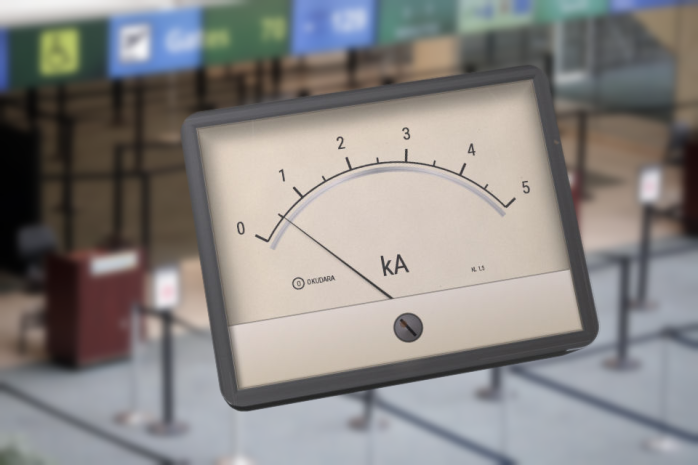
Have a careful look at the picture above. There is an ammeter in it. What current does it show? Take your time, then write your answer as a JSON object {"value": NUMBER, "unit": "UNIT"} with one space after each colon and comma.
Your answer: {"value": 0.5, "unit": "kA"}
